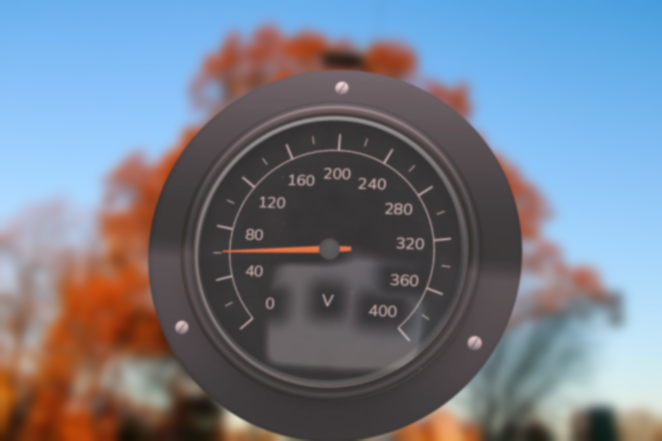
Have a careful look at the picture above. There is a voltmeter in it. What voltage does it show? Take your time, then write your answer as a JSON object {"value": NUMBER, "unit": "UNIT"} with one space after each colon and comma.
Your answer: {"value": 60, "unit": "V"}
